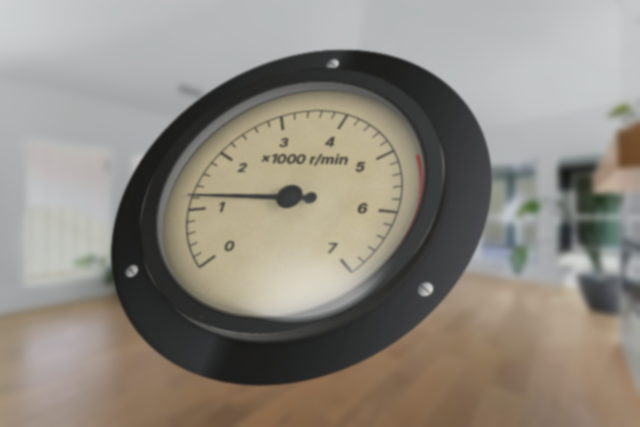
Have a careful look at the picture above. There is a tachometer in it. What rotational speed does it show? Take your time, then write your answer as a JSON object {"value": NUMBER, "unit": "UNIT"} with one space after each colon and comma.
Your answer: {"value": 1200, "unit": "rpm"}
